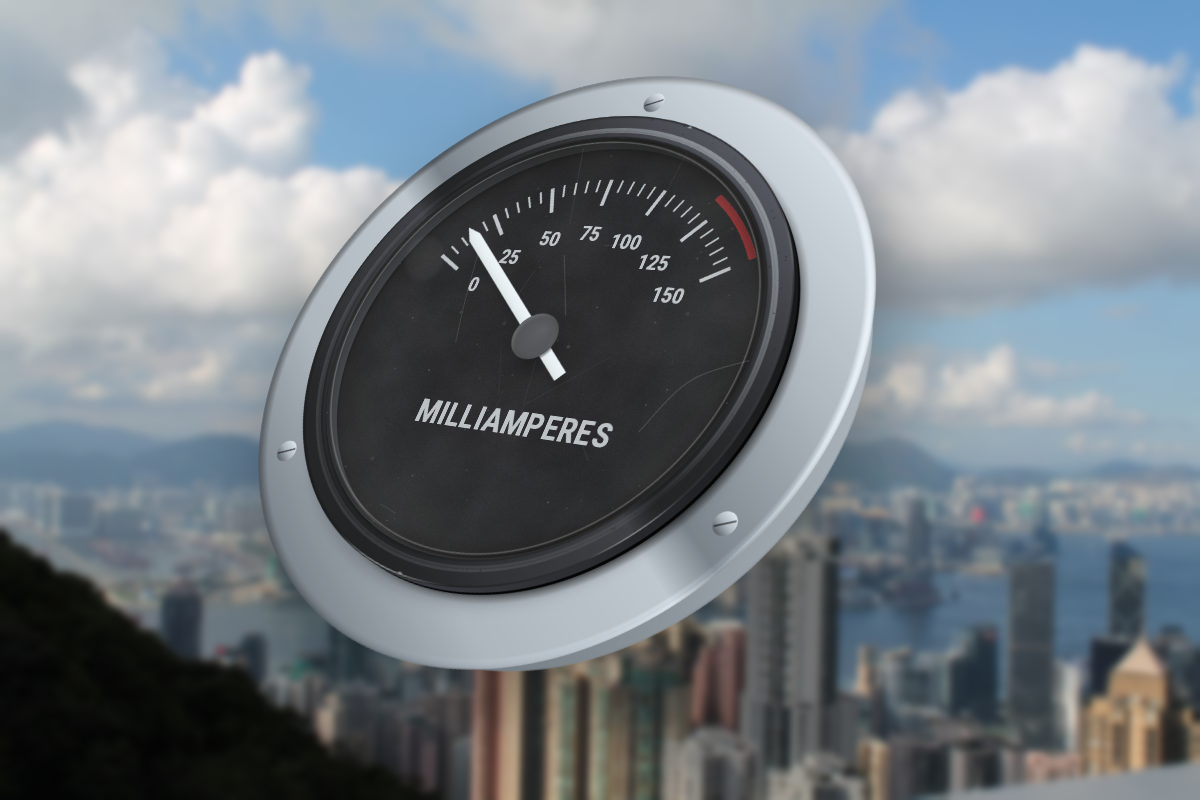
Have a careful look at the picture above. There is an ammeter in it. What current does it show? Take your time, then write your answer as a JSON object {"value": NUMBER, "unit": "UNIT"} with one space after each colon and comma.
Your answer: {"value": 15, "unit": "mA"}
